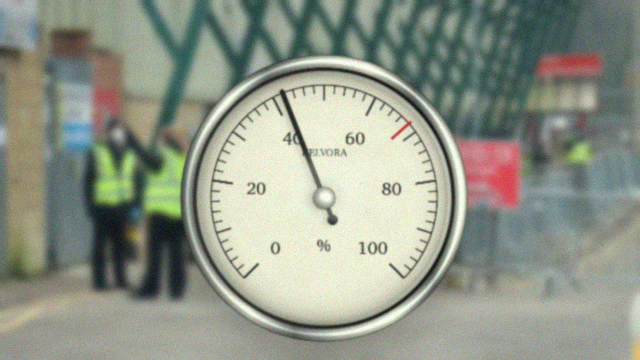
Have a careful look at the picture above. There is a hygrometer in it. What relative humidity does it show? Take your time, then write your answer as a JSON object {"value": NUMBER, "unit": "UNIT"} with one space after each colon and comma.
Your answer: {"value": 42, "unit": "%"}
